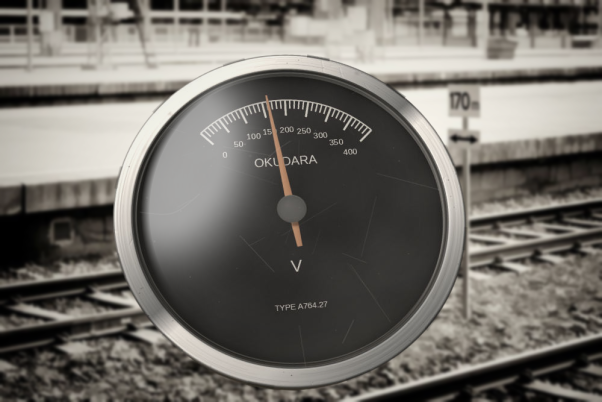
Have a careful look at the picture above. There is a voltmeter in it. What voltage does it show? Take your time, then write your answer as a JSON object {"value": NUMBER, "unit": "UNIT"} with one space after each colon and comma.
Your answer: {"value": 160, "unit": "V"}
